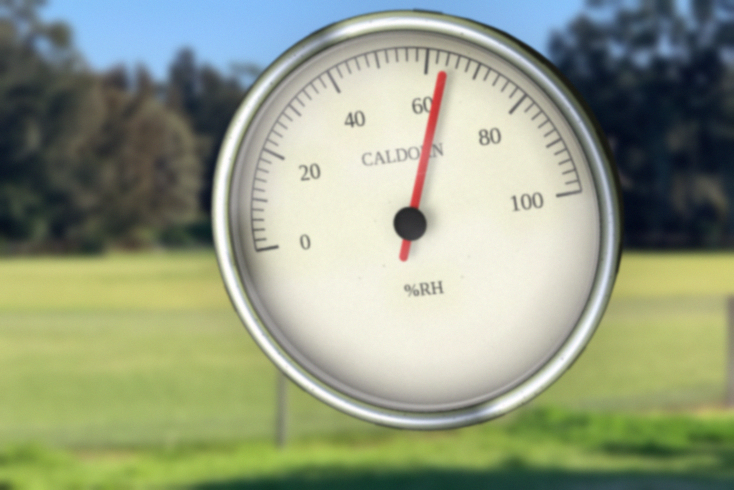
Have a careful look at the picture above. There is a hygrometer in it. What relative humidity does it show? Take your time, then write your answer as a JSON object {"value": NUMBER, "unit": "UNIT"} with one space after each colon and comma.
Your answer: {"value": 64, "unit": "%"}
